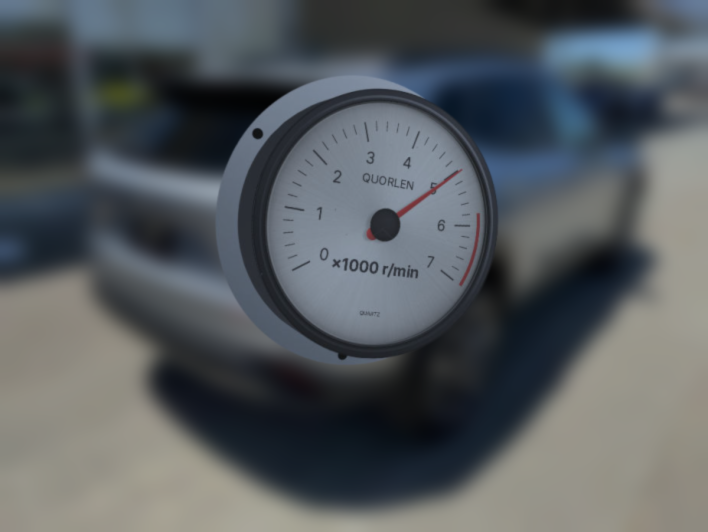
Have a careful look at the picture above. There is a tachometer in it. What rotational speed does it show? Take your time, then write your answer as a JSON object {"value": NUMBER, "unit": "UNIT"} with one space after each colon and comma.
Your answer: {"value": 5000, "unit": "rpm"}
